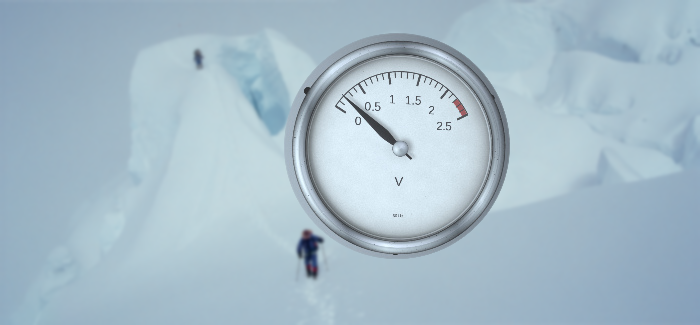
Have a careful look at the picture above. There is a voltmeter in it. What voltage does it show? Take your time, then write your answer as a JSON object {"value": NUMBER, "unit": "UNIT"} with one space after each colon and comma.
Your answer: {"value": 0.2, "unit": "V"}
